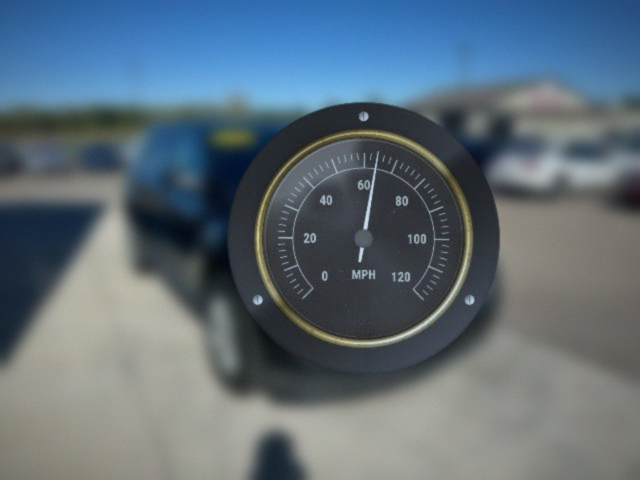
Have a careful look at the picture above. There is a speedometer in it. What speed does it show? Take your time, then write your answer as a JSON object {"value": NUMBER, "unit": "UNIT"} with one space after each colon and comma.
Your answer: {"value": 64, "unit": "mph"}
